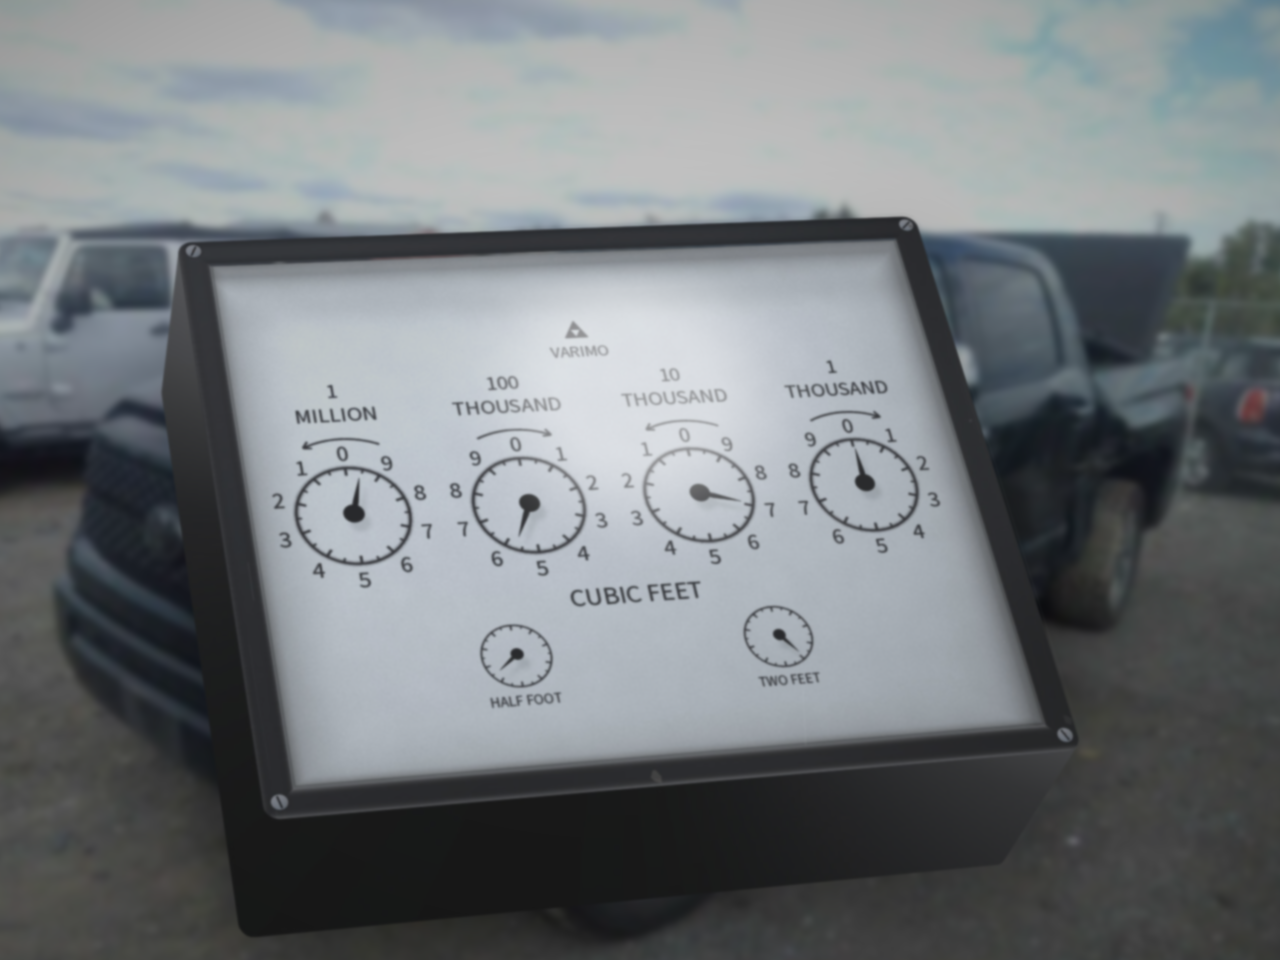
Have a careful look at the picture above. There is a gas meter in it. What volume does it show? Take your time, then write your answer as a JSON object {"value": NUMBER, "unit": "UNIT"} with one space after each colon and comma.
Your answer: {"value": 957000, "unit": "ft³"}
